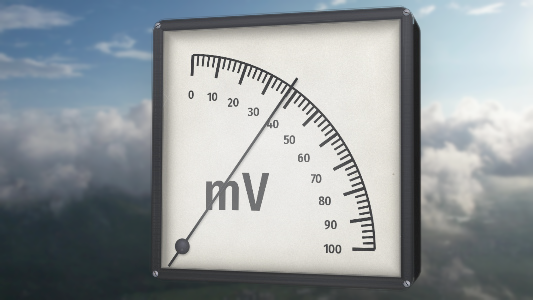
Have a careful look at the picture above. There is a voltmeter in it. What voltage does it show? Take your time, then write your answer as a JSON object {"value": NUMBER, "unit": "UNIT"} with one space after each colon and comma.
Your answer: {"value": 38, "unit": "mV"}
